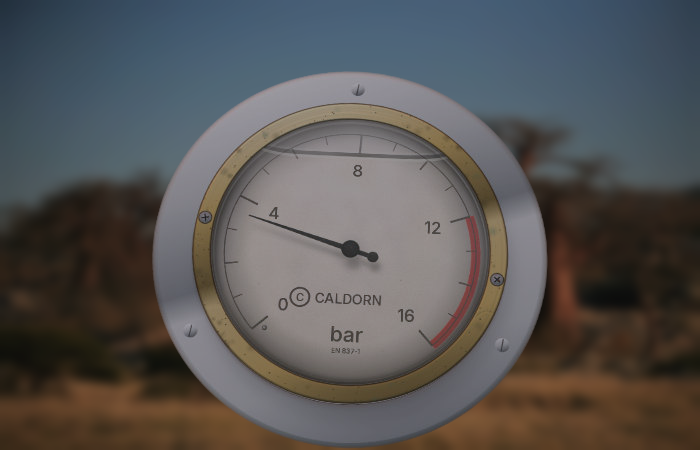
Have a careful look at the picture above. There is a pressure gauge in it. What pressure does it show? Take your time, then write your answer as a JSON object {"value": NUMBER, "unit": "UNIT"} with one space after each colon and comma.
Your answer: {"value": 3.5, "unit": "bar"}
